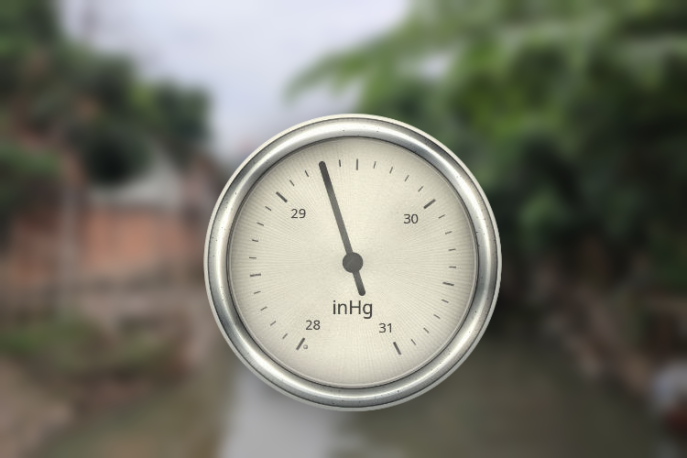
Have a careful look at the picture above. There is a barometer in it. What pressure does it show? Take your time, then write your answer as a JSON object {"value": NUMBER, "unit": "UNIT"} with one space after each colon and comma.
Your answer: {"value": 29.3, "unit": "inHg"}
